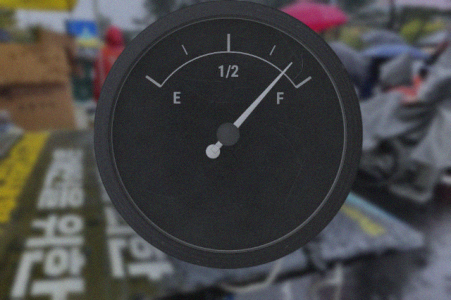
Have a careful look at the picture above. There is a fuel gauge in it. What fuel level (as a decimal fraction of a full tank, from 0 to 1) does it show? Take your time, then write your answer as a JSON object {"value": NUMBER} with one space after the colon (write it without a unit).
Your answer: {"value": 0.875}
